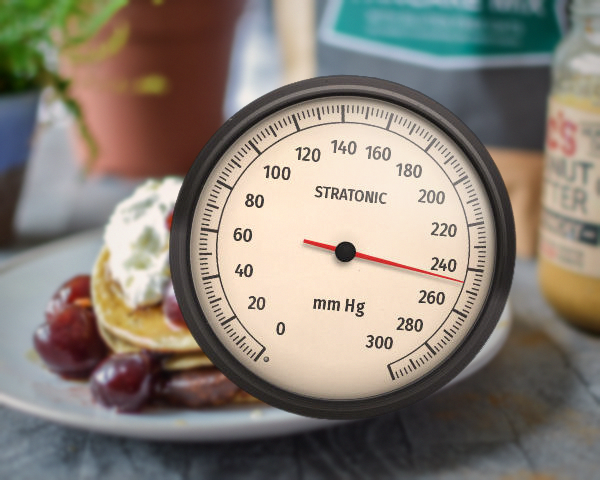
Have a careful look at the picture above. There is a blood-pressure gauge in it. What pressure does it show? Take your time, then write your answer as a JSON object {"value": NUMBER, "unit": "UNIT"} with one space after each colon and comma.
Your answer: {"value": 246, "unit": "mmHg"}
